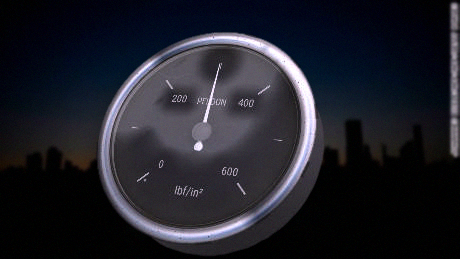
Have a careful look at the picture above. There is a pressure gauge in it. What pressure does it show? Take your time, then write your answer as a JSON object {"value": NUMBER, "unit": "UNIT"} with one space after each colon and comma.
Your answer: {"value": 300, "unit": "psi"}
